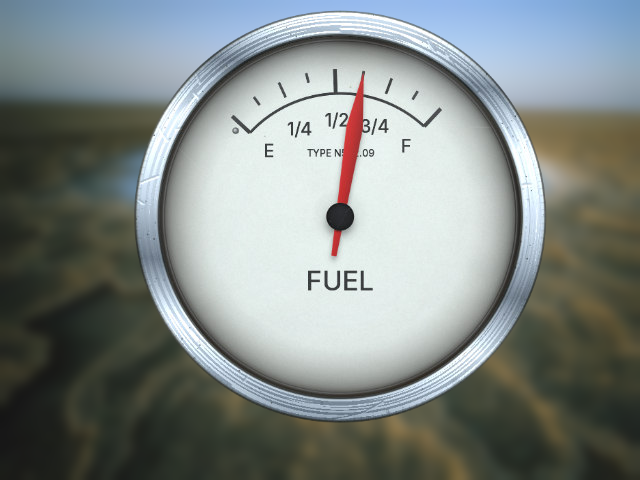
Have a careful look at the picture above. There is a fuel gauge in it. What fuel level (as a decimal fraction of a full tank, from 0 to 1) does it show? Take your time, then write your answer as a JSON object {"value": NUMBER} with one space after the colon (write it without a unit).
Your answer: {"value": 0.625}
